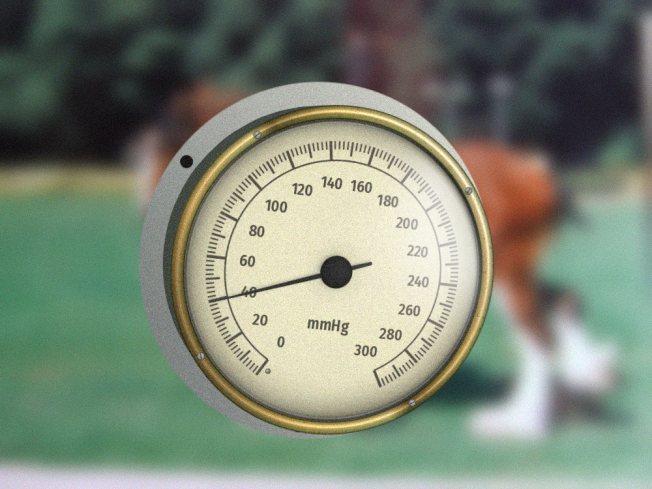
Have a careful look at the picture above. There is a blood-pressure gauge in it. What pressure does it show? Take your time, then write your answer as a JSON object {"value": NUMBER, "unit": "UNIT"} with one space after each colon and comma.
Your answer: {"value": 40, "unit": "mmHg"}
